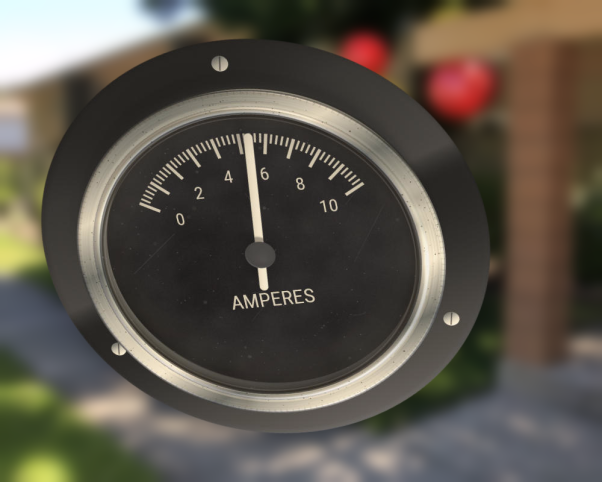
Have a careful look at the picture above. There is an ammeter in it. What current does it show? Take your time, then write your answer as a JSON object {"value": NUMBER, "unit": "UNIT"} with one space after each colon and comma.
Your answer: {"value": 5.4, "unit": "A"}
